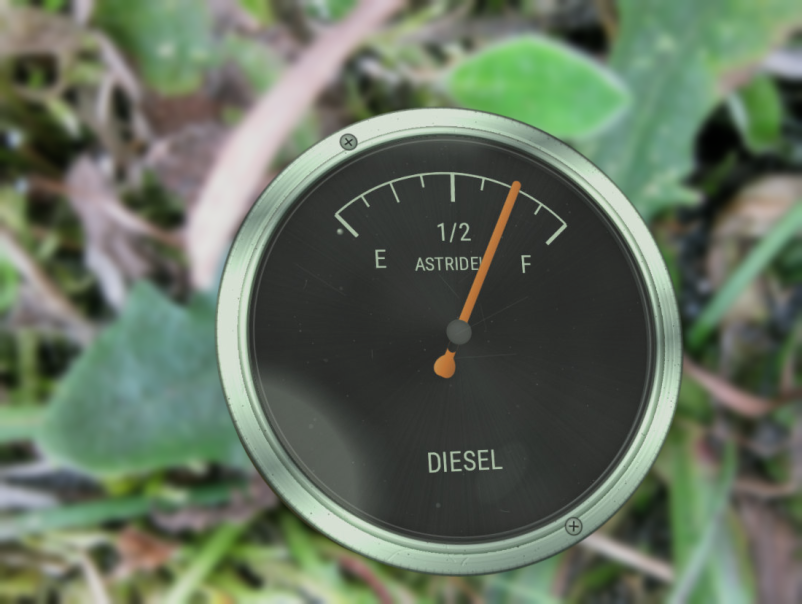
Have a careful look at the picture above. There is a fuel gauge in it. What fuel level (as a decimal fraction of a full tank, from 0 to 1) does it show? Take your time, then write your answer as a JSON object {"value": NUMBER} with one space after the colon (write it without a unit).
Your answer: {"value": 0.75}
